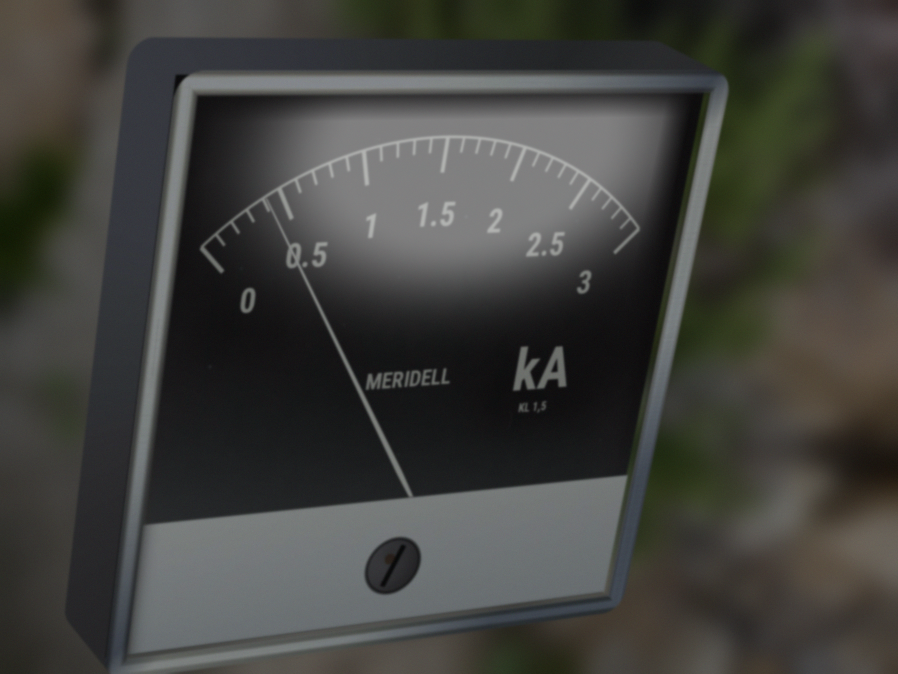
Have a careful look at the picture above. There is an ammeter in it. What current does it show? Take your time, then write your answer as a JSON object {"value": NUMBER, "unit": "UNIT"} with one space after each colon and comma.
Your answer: {"value": 0.4, "unit": "kA"}
